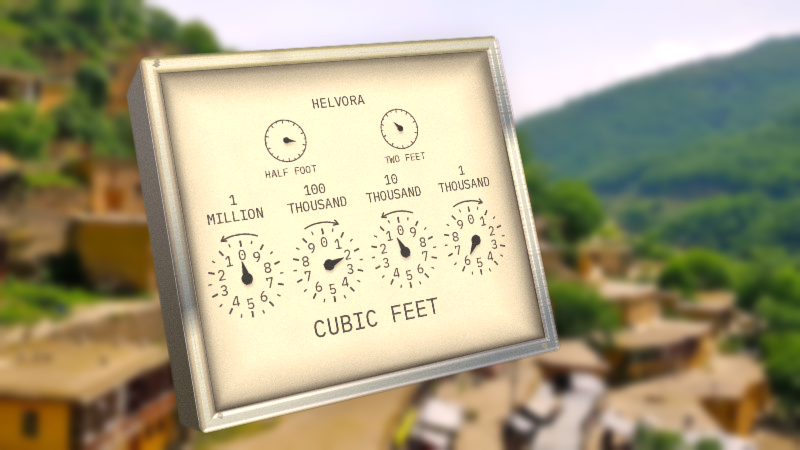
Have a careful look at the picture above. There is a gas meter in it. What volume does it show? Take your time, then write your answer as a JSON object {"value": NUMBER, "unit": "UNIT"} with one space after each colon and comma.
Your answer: {"value": 20600, "unit": "ft³"}
